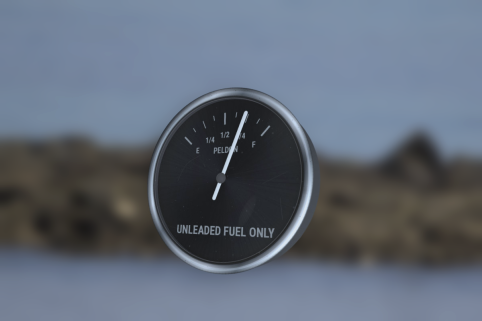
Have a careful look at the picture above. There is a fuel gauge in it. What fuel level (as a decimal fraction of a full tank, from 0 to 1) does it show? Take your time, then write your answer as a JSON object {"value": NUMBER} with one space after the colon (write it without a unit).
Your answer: {"value": 0.75}
